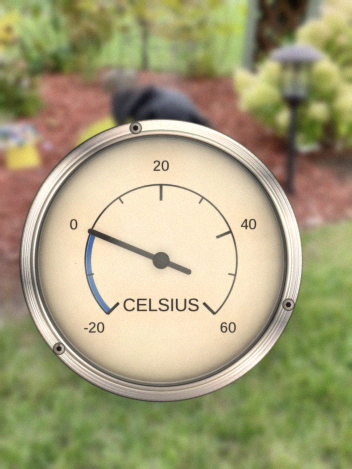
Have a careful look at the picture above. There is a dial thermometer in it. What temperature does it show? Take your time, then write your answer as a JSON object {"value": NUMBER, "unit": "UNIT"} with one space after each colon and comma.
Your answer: {"value": 0, "unit": "°C"}
